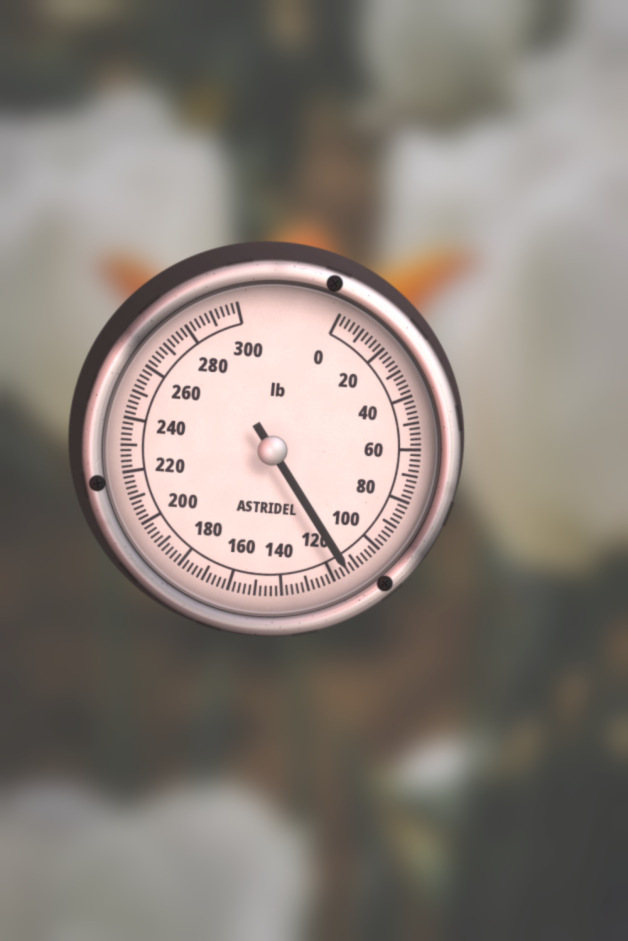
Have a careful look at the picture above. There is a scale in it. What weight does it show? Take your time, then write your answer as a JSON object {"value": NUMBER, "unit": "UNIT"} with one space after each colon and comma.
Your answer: {"value": 114, "unit": "lb"}
